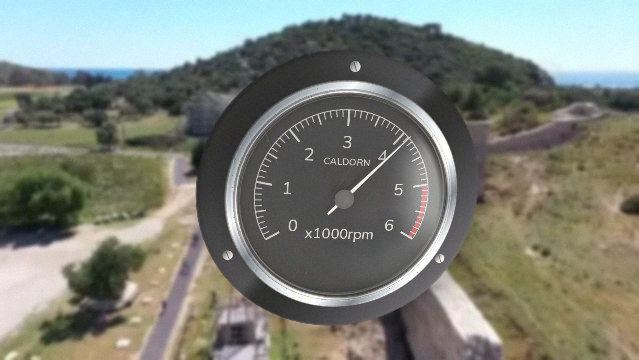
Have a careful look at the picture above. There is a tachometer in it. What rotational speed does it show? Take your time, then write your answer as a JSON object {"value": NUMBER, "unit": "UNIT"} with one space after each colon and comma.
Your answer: {"value": 4100, "unit": "rpm"}
